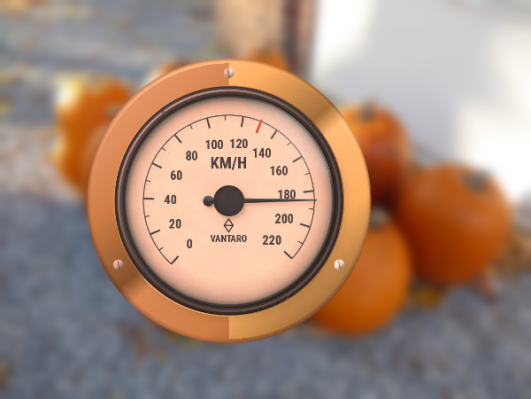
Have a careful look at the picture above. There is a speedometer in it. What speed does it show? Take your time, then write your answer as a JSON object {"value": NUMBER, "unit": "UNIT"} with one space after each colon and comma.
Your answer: {"value": 185, "unit": "km/h"}
